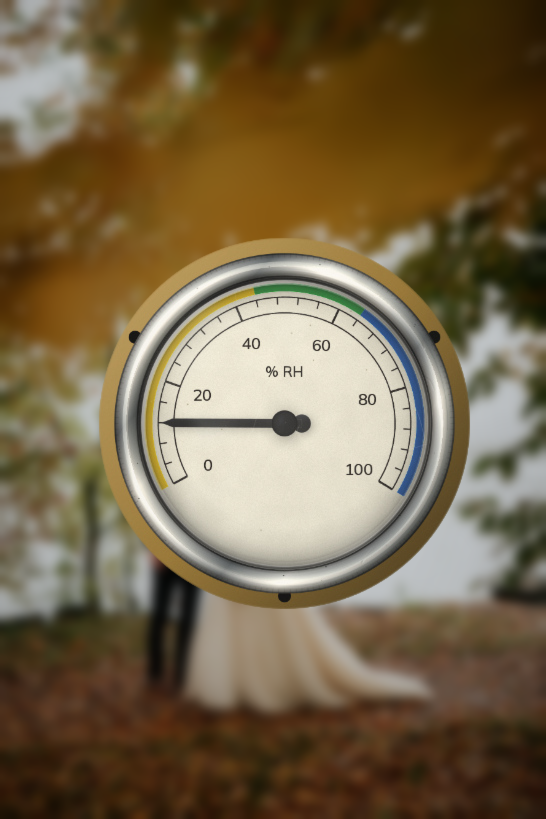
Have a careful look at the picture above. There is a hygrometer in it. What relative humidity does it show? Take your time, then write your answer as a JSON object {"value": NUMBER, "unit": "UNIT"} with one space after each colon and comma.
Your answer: {"value": 12, "unit": "%"}
